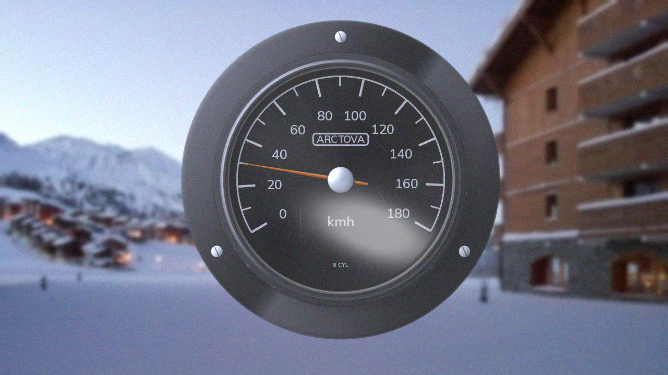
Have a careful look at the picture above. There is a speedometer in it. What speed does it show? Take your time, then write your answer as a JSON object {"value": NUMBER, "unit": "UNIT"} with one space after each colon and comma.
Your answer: {"value": 30, "unit": "km/h"}
